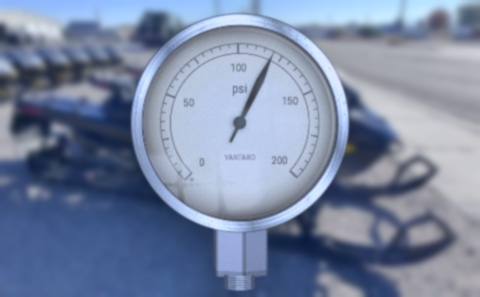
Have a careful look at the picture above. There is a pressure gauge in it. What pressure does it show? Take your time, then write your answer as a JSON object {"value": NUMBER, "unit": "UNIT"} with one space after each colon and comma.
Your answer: {"value": 120, "unit": "psi"}
